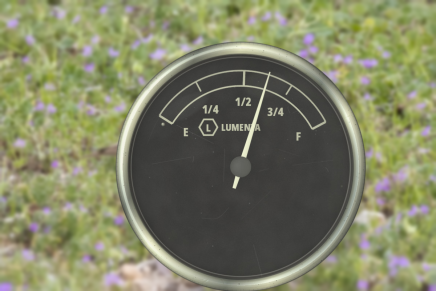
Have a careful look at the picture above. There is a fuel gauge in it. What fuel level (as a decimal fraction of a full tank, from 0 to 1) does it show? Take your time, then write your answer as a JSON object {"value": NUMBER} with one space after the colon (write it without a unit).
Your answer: {"value": 0.625}
